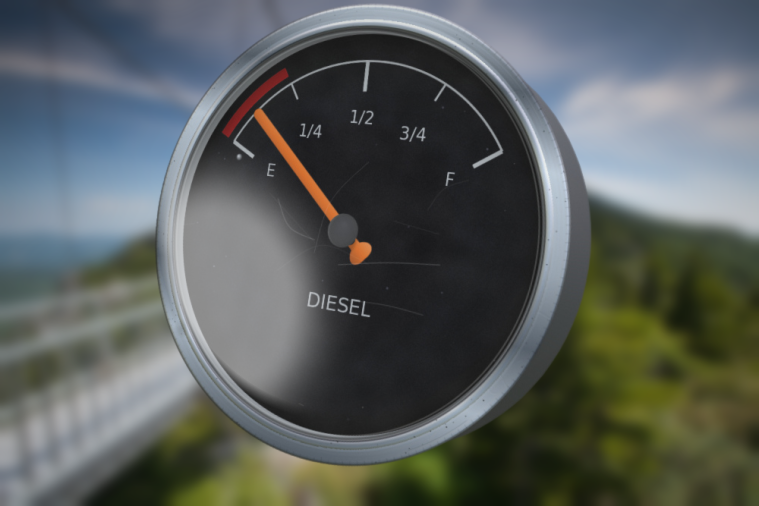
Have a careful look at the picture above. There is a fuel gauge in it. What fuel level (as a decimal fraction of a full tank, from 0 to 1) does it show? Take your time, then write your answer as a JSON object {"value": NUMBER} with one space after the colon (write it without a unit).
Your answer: {"value": 0.125}
